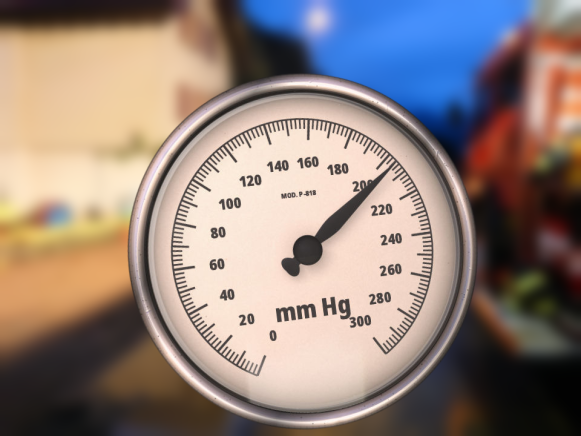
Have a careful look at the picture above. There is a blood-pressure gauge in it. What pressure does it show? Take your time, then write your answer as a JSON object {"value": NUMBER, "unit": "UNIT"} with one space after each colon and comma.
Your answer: {"value": 204, "unit": "mmHg"}
